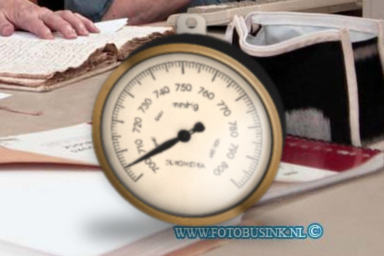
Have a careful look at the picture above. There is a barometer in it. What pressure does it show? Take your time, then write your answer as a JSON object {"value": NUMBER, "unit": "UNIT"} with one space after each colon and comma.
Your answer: {"value": 705, "unit": "mmHg"}
